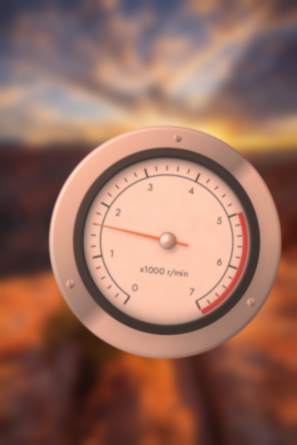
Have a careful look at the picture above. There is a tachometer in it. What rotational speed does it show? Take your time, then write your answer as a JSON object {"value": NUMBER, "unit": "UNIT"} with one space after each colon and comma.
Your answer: {"value": 1600, "unit": "rpm"}
